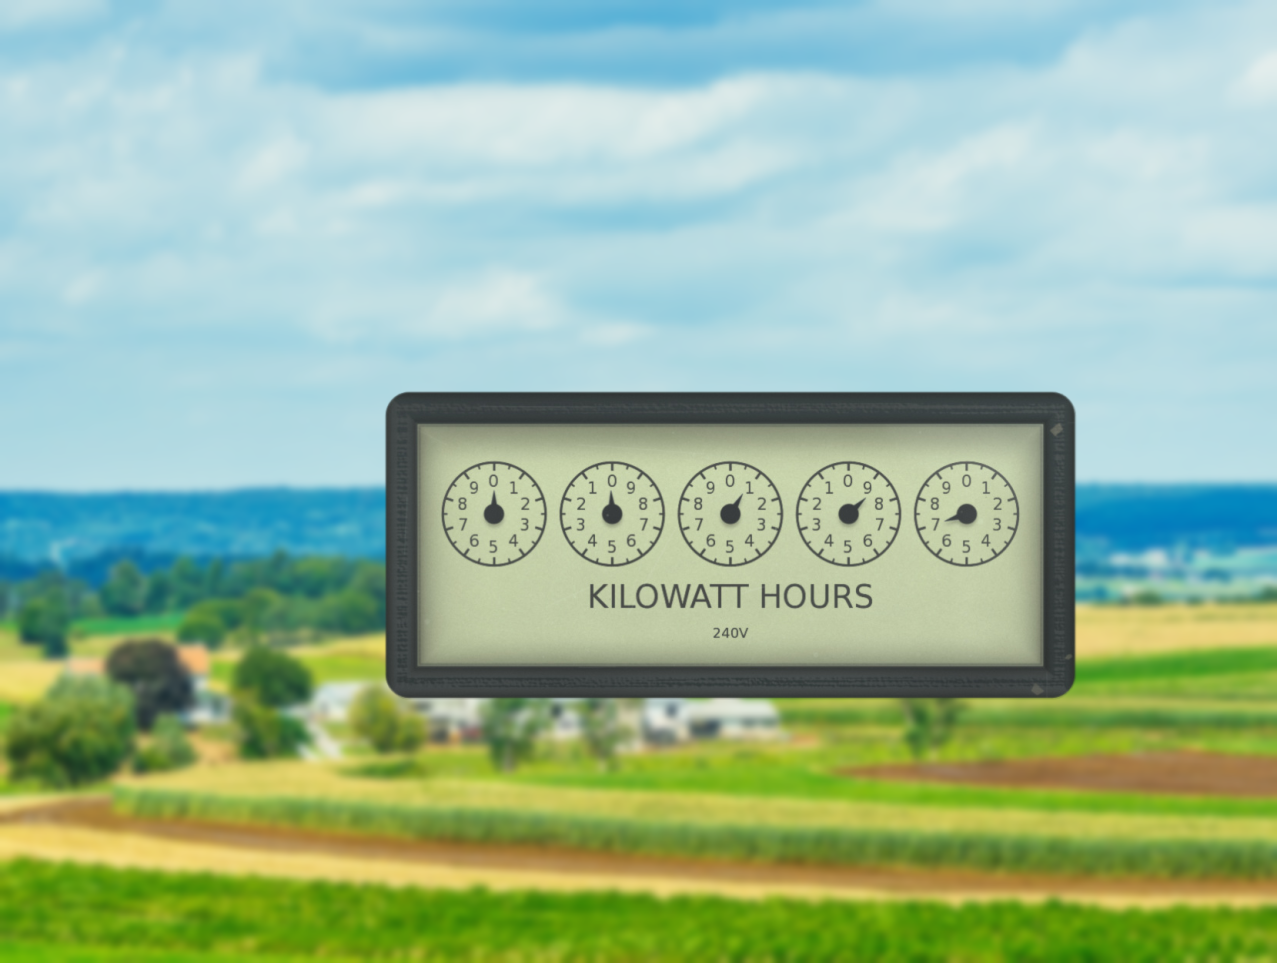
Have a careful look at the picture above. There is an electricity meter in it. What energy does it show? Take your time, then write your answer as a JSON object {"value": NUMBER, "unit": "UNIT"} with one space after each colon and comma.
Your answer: {"value": 87, "unit": "kWh"}
